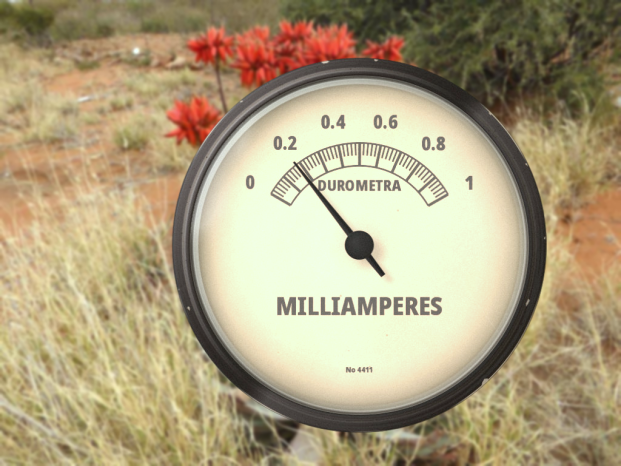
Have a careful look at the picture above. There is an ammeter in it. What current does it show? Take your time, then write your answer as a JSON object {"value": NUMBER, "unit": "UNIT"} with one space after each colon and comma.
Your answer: {"value": 0.18, "unit": "mA"}
